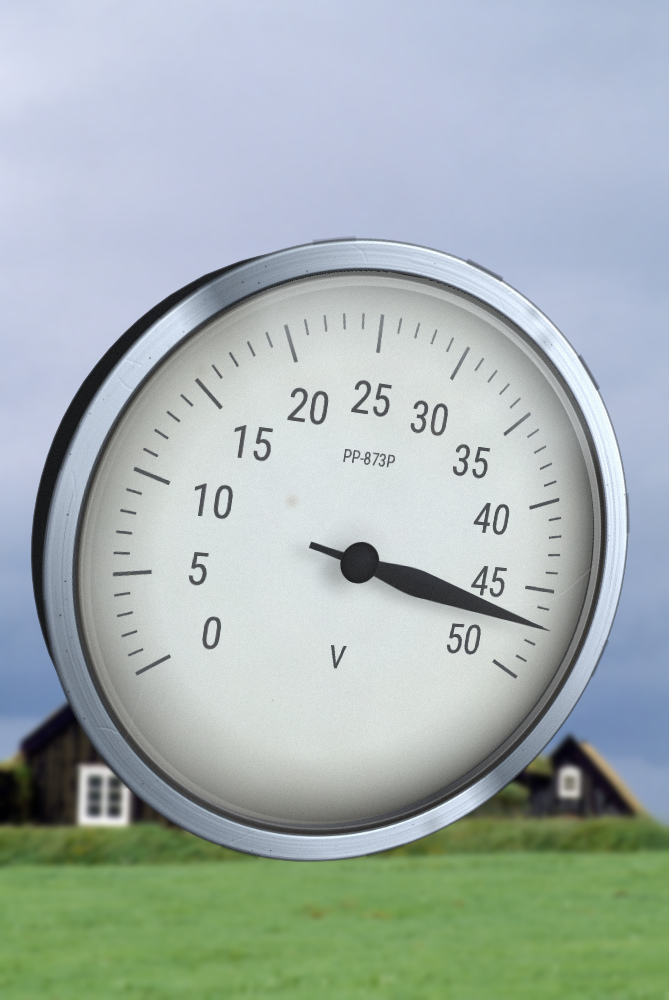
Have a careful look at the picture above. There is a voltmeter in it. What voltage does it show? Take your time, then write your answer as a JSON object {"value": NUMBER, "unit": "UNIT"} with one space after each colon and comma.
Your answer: {"value": 47, "unit": "V"}
